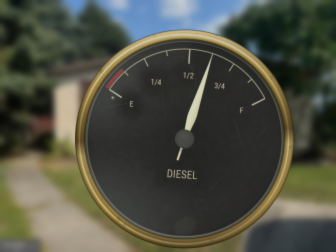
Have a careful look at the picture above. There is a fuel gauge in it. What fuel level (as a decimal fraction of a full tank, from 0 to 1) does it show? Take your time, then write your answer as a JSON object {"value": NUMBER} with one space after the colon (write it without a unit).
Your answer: {"value": 0.625}
